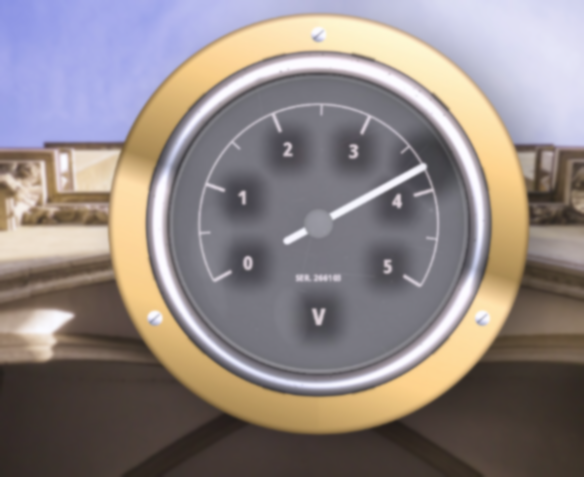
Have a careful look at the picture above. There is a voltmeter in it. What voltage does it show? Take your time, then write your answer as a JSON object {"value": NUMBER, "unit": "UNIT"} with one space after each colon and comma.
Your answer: {"value": 3.75, "unit": "V"}
